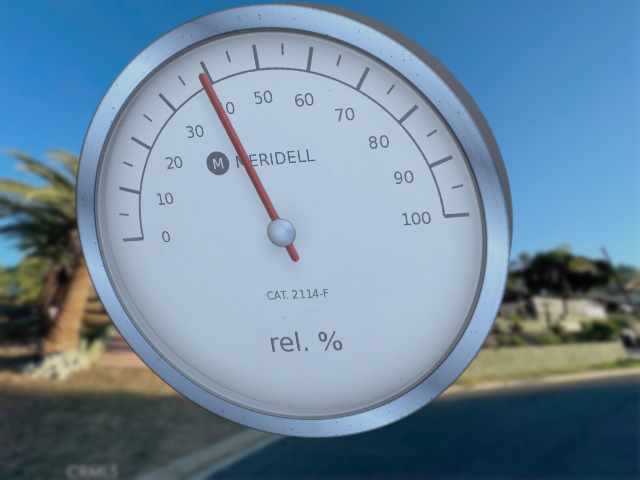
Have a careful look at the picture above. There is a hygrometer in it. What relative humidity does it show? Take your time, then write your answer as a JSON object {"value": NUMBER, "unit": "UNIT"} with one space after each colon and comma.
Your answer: {"value": 40, "unit": "%"}
